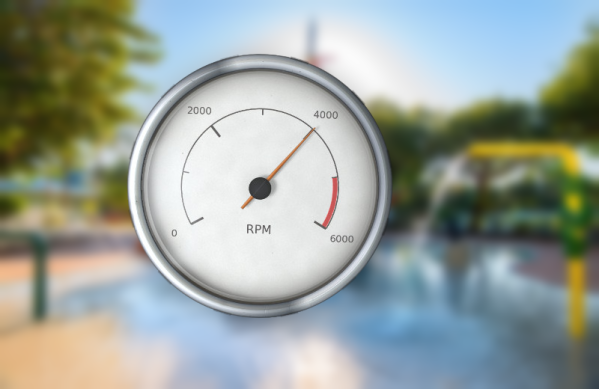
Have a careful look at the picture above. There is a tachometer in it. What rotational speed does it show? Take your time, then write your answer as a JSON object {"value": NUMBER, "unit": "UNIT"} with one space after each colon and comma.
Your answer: {"value": 4000, "unit": "rpm"}
